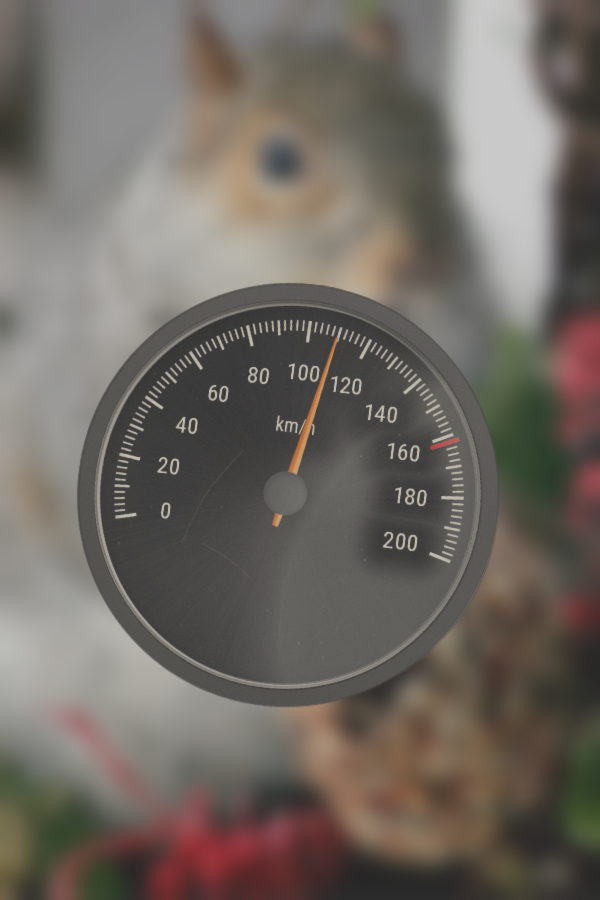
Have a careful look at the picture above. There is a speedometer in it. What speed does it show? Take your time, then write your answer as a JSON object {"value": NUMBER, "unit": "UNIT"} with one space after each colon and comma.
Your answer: {"value": 110, "unit": "km/h"}
